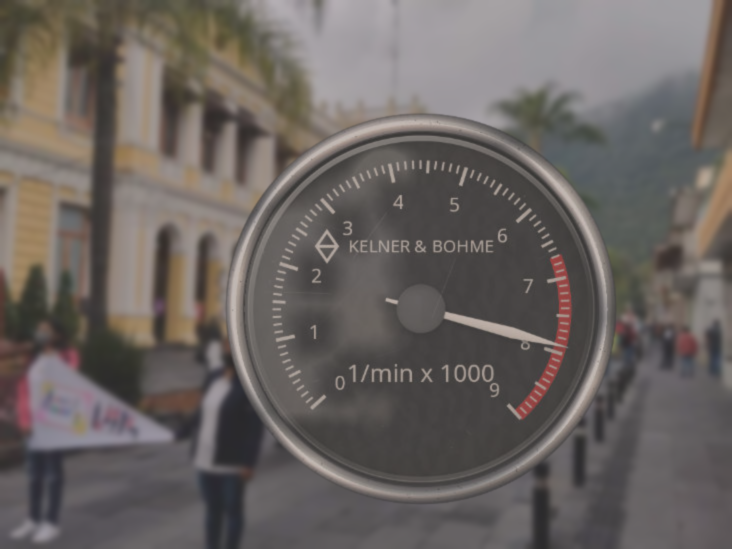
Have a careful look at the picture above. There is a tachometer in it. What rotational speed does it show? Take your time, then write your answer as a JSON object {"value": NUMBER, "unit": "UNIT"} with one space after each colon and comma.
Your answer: {"value": 7900, "unit": "rpm"}
